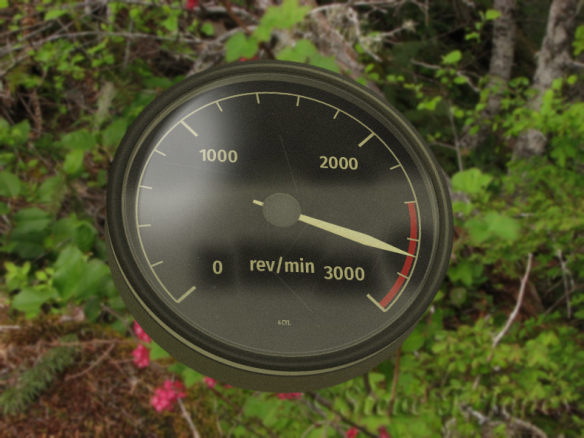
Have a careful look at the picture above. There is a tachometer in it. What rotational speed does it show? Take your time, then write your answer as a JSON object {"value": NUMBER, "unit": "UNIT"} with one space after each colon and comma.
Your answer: {"value": 2700, "unit": "rpm"}
